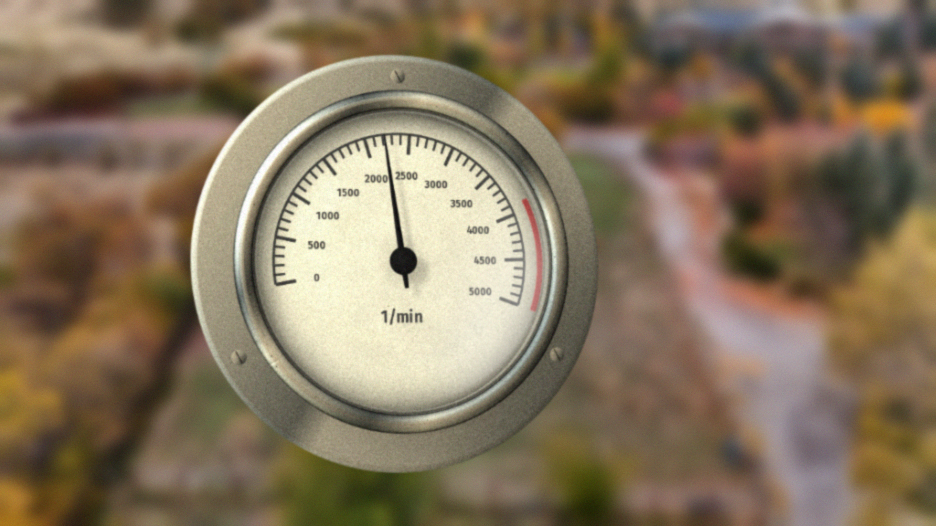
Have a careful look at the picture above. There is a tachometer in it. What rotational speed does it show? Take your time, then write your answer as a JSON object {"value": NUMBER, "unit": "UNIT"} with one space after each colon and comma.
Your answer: {"value": 2200, "unit": "rpm"}
